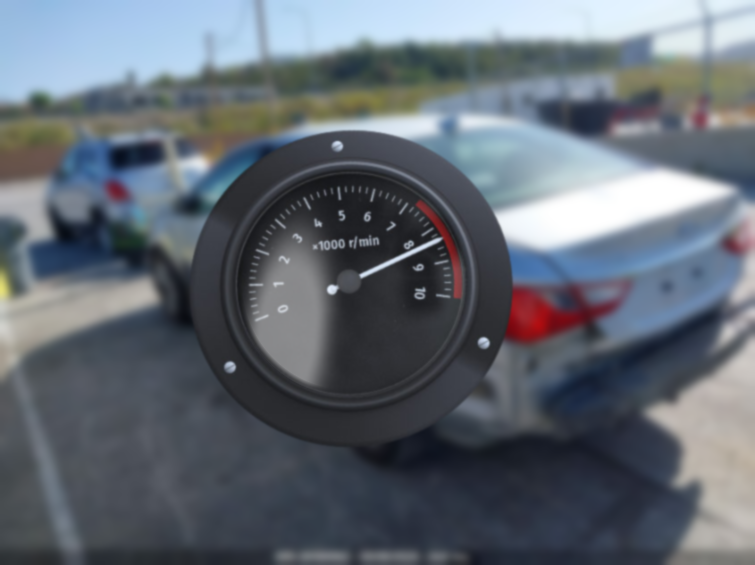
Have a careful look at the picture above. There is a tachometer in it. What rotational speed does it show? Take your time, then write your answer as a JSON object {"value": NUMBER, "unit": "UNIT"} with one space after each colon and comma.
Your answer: {"value": 8400, "unit": "rpm"}
